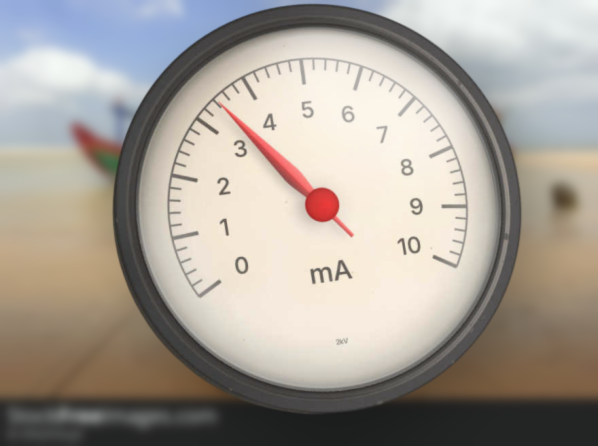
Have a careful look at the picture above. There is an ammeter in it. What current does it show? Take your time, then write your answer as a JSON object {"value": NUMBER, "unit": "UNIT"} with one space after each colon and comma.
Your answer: {"value": 3.4, "unit": "mA"}
